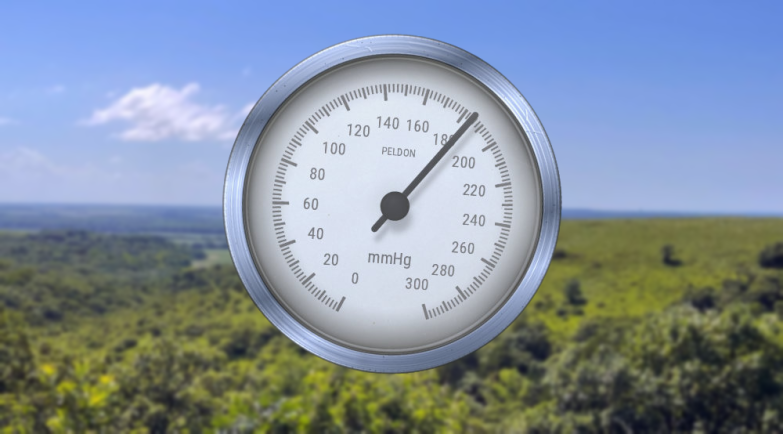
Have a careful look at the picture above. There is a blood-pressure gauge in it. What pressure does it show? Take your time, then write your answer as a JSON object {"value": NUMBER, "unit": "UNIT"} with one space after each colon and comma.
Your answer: {"value": 184, "unit": "mmHg"}
